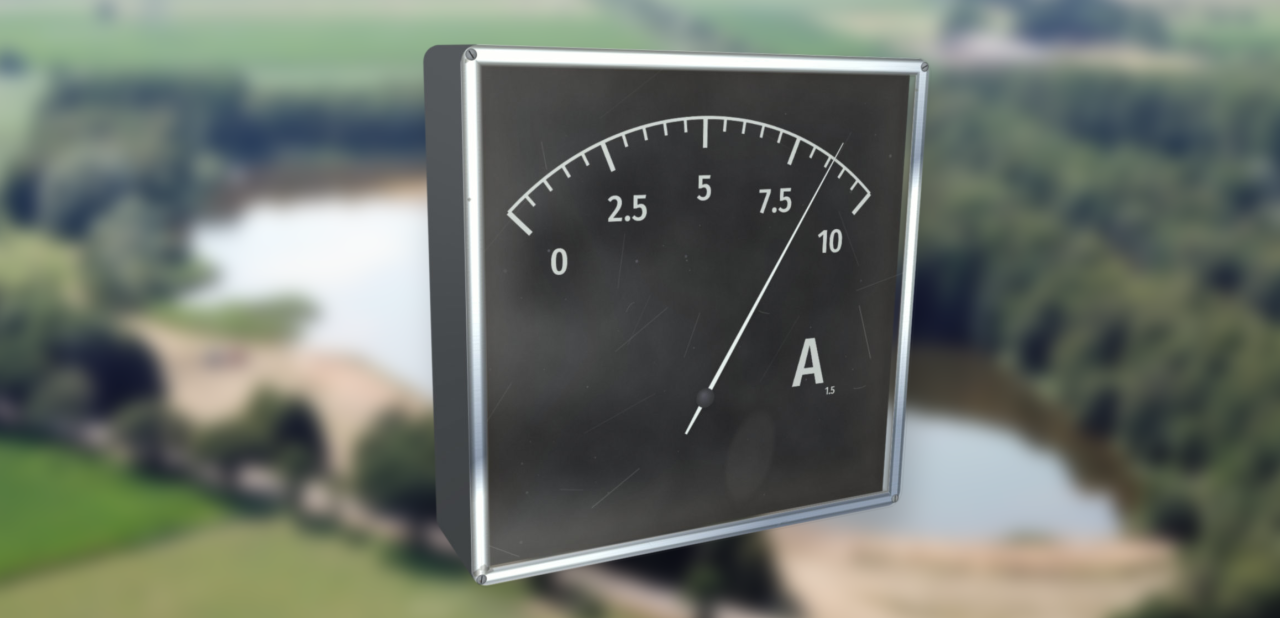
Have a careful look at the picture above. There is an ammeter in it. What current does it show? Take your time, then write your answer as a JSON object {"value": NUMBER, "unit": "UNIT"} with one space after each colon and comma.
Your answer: {"value": 8.5, "unit": "A"}
